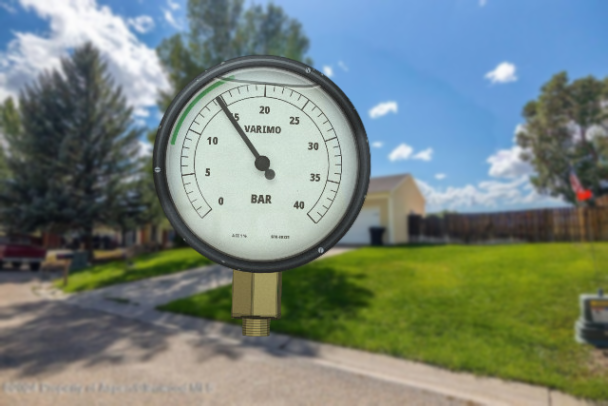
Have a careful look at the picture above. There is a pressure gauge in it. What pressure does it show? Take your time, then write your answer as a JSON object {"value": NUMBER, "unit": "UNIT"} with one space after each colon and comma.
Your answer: {"value": 14.5, "unit": "bar"}
